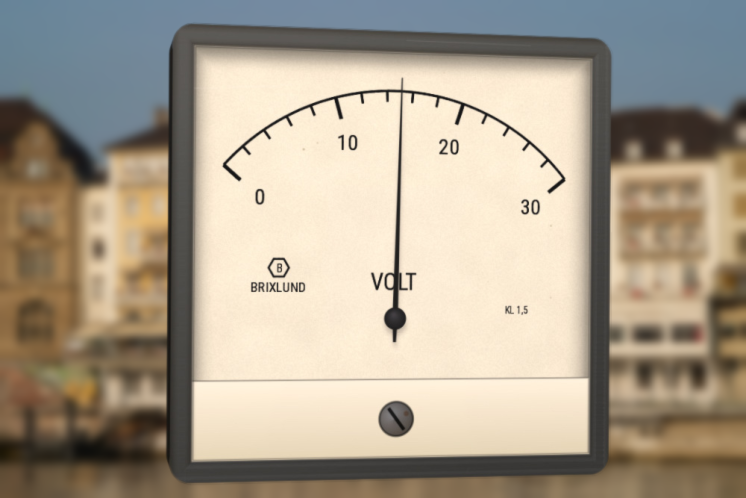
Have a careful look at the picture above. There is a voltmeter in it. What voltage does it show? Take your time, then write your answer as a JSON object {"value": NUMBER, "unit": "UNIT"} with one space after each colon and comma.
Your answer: {"value": 15, "unit": "V"}
